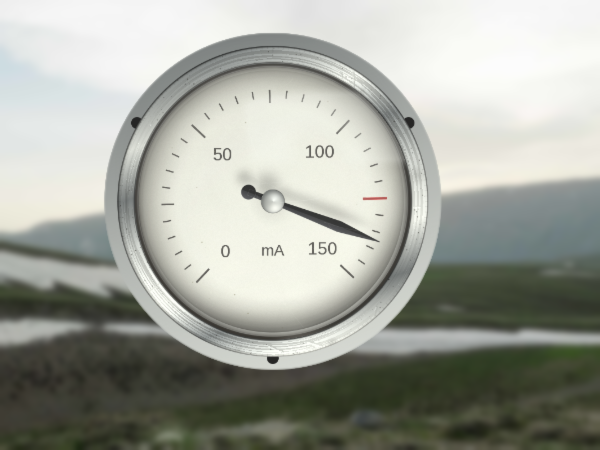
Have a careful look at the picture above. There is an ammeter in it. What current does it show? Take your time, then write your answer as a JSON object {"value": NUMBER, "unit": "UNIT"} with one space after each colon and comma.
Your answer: {"value": 137.5, "unit": "mA"}
